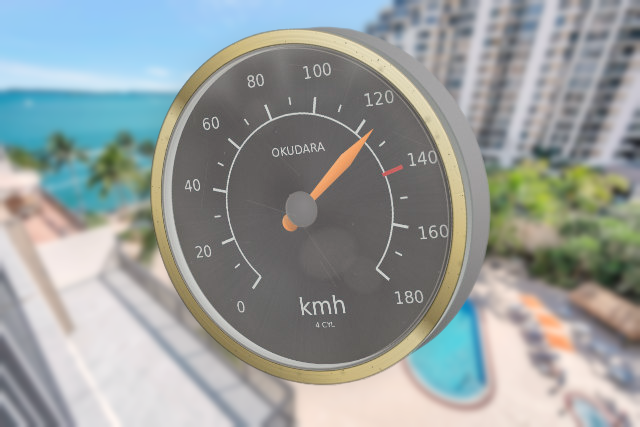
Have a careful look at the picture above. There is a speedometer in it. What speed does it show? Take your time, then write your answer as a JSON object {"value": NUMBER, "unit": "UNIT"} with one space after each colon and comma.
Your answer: {"value": 125, "unit": "km/h"}
